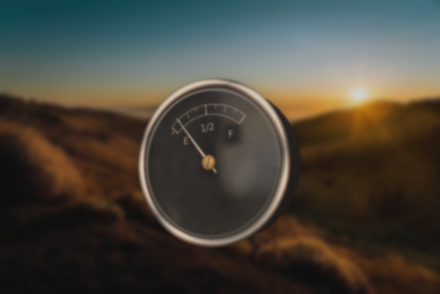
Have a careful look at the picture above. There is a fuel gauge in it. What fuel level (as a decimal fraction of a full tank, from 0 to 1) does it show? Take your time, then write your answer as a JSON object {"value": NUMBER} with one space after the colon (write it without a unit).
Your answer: {"value": 0.125}
